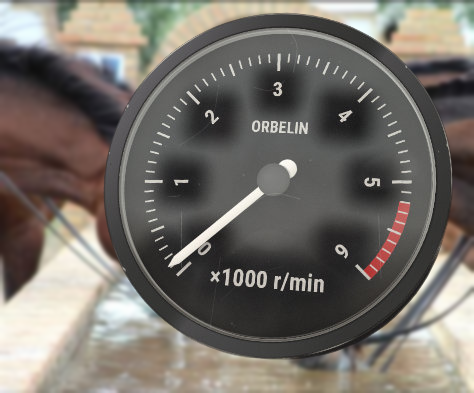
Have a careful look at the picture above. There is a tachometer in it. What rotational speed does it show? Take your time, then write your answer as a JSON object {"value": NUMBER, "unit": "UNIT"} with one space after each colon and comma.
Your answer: {"value": 100, "unit": "rpm"}
